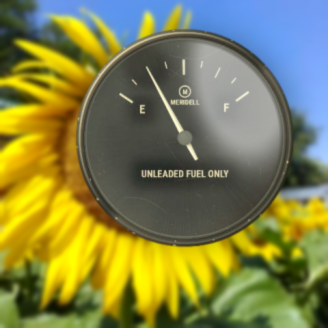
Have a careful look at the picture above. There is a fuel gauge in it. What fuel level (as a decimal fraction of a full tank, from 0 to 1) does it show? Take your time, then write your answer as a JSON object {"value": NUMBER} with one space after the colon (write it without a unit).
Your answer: {"value": 0.25}
